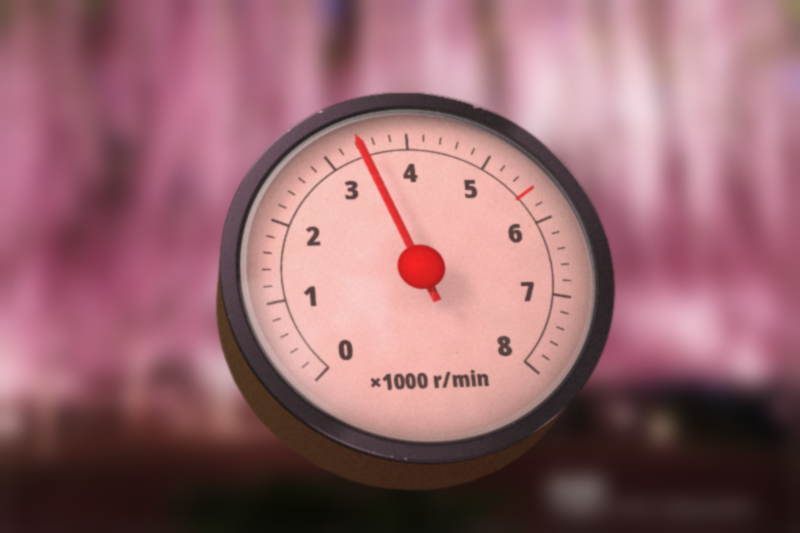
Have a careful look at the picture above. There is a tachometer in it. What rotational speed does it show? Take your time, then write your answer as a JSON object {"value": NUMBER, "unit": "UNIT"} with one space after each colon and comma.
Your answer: {"value": 3400, "unit": "rpm"}
